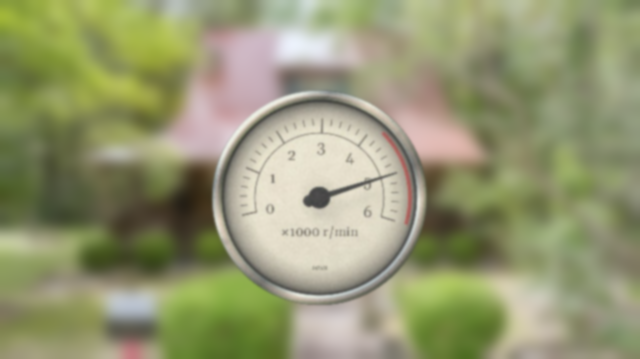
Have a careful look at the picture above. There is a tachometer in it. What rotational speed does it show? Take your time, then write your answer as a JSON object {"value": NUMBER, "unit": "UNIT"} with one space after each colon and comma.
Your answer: {"value": 5000, "unit": "rpm"}
